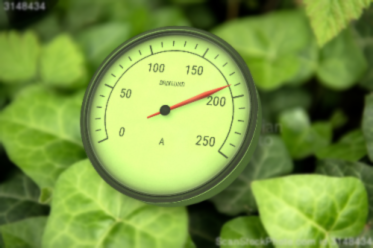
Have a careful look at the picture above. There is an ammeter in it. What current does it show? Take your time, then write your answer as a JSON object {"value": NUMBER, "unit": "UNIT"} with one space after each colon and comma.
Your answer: {"value": 190, "unit": "A"}
